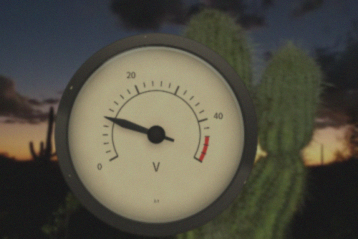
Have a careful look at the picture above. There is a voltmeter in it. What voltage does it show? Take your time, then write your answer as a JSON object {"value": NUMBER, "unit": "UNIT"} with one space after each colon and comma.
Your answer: {"value": 10, "unit": "V"}
